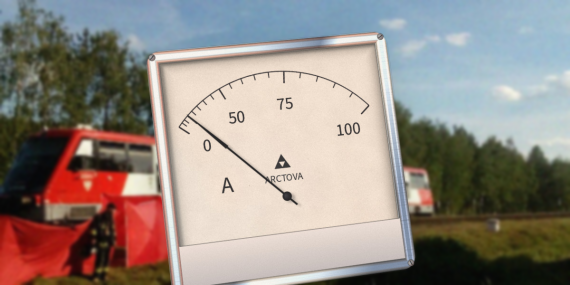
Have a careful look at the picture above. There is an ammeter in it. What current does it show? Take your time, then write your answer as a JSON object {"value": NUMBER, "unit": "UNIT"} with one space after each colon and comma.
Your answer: {"value": 25, "unit": "A"}
